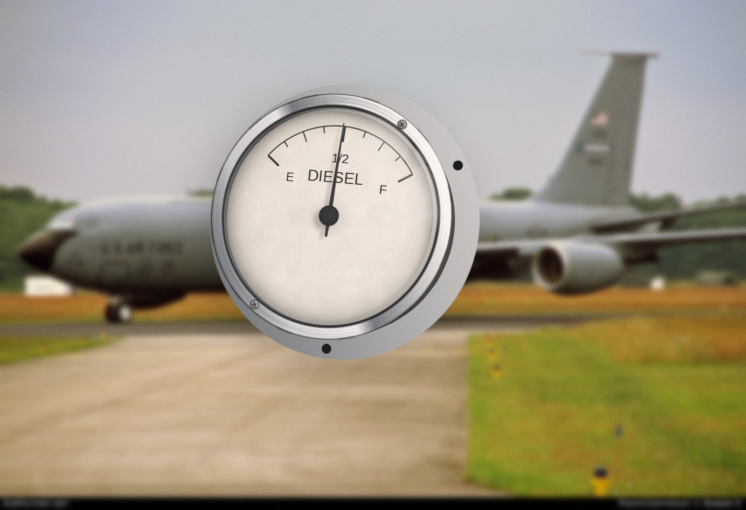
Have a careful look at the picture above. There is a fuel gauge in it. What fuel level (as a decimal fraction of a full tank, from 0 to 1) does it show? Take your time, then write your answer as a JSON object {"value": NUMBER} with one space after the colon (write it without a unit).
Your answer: {"value": 0.5}
